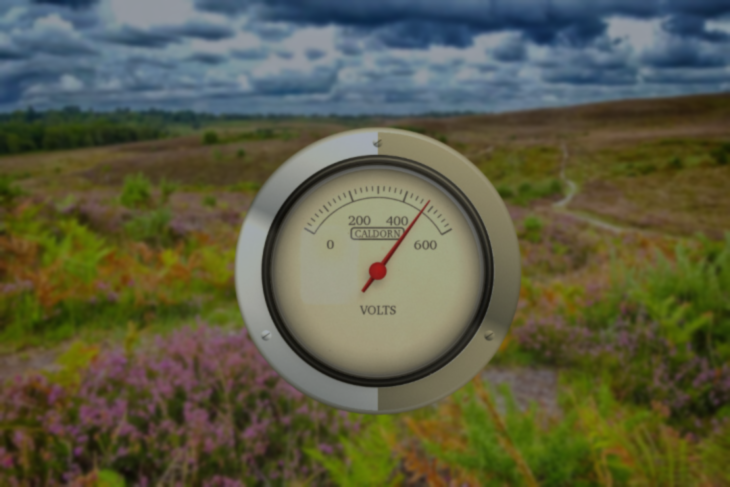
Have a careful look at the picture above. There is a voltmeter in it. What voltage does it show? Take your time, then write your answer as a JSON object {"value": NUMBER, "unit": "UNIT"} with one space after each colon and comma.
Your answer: {"value": 480, "unit": "V"}
